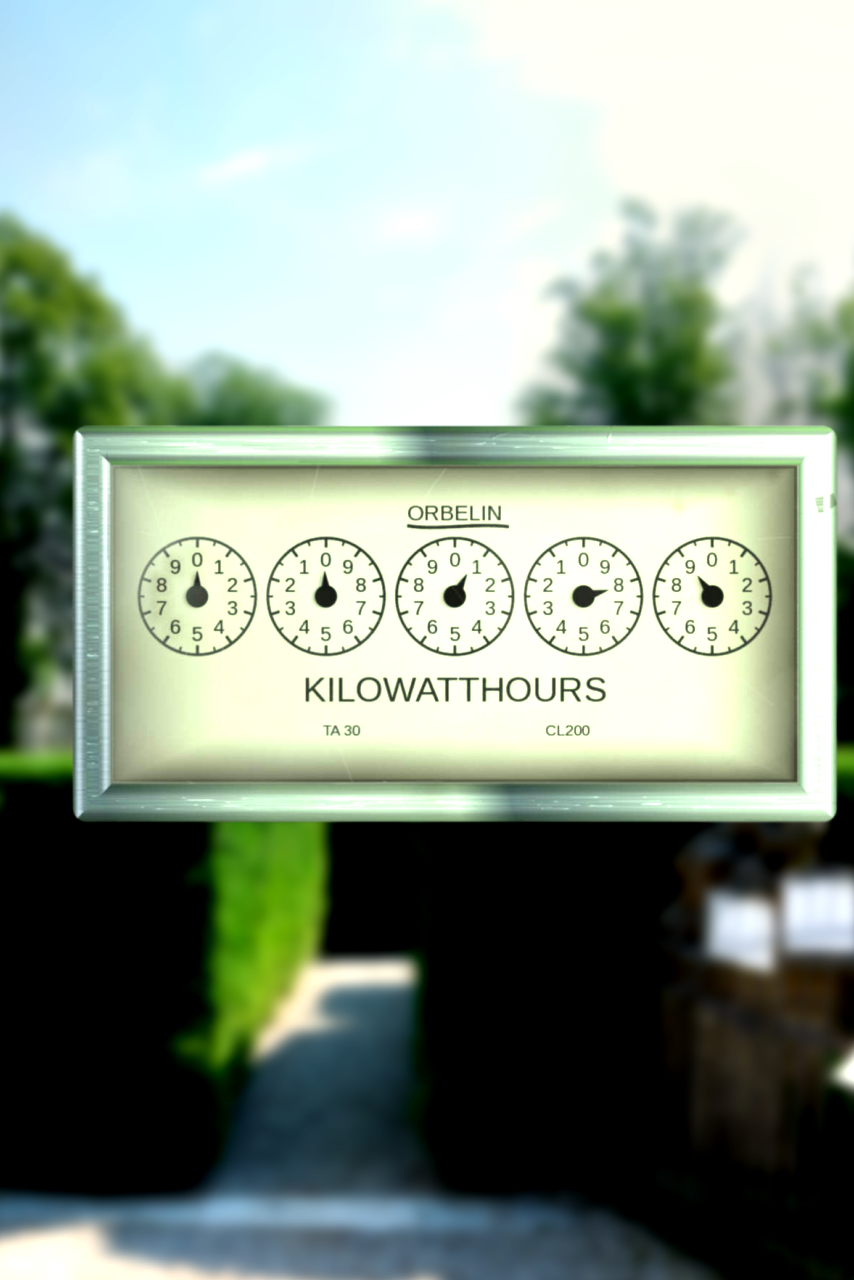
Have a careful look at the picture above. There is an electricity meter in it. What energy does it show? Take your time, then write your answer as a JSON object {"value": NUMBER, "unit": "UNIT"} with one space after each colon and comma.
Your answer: {"value": 79, "unit": "kWh"}
